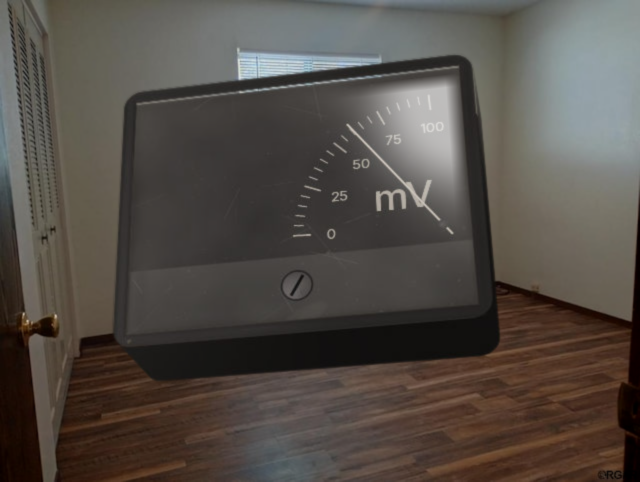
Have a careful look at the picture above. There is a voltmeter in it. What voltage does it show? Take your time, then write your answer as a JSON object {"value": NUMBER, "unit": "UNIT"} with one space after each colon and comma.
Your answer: {"value": 60, "unit": "mV"}
